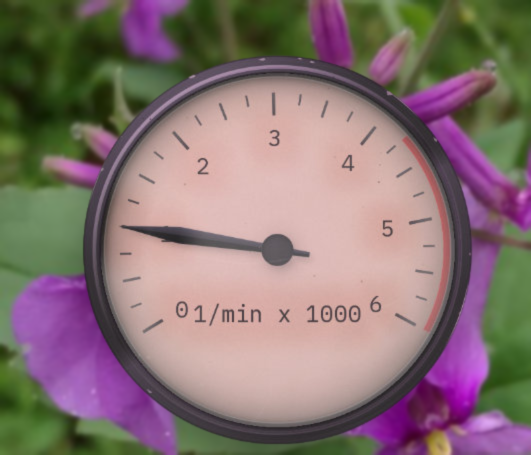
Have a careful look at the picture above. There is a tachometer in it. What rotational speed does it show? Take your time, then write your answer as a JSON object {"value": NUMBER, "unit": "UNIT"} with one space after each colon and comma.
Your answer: {"value": 1000, "unit": "rpm"}
